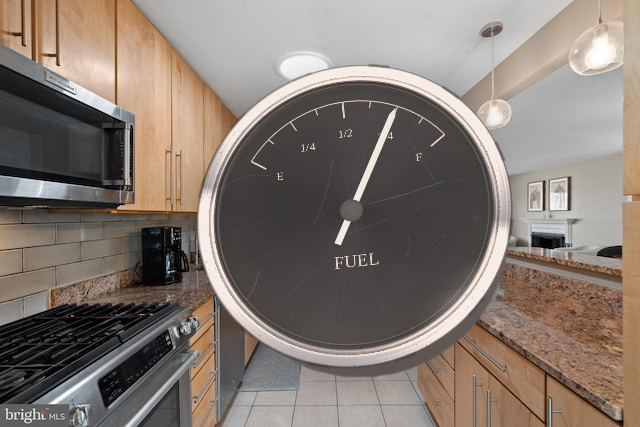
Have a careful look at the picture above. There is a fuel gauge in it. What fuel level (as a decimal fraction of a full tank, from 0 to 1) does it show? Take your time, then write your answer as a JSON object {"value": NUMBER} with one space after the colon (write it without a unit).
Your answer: {"value": 0.75}
